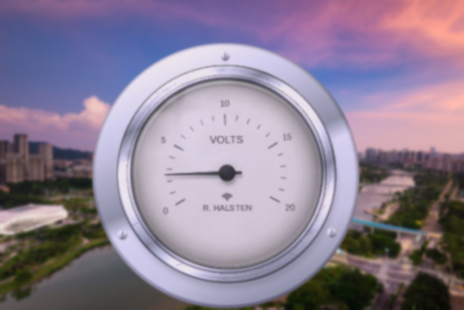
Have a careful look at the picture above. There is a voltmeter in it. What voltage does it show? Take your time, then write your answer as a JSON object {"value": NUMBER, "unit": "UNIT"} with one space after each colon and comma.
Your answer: {"value": 2.5, "unit": "V"}
